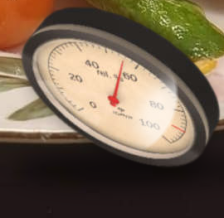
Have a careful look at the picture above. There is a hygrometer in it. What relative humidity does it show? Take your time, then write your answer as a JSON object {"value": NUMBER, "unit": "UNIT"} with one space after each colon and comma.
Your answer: {"value": 56, "unit": "%"}
